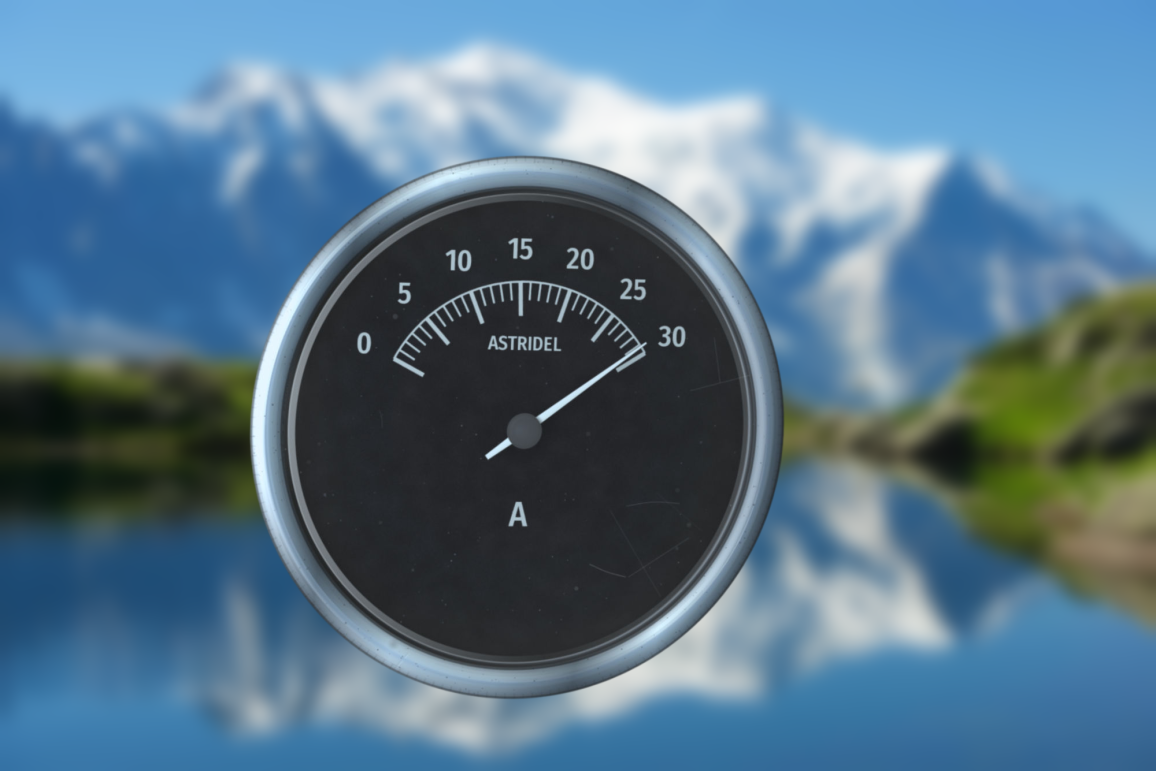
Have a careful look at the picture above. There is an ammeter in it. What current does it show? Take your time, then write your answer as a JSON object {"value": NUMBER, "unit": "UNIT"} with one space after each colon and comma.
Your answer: {"value": 29, "unit": "A"}
